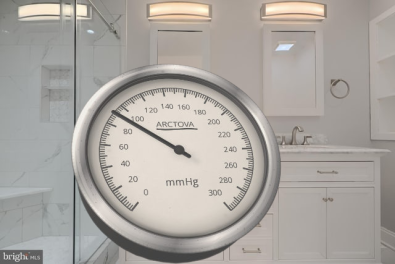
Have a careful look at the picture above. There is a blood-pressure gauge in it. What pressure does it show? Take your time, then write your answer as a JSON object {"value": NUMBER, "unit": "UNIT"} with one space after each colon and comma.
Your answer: {"value": 90, "unit": "mmHg"}
